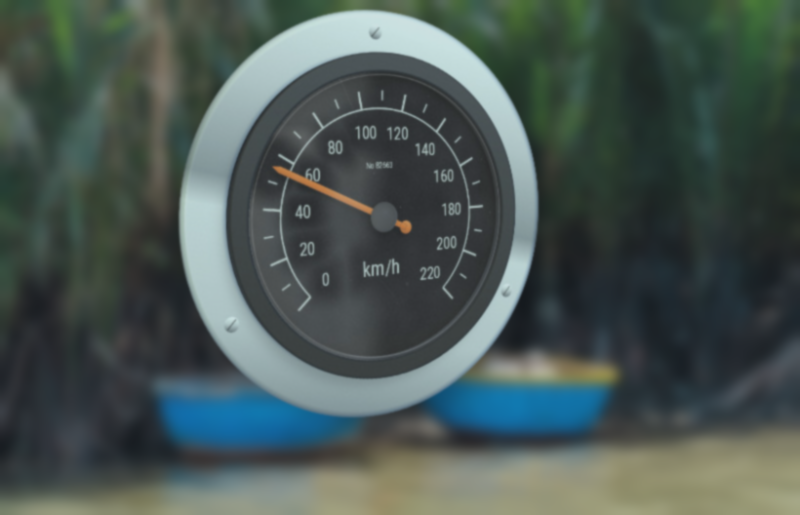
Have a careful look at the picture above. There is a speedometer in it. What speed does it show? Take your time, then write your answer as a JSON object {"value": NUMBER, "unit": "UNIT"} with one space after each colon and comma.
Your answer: {"value": 55, "unit": "km/h"}
